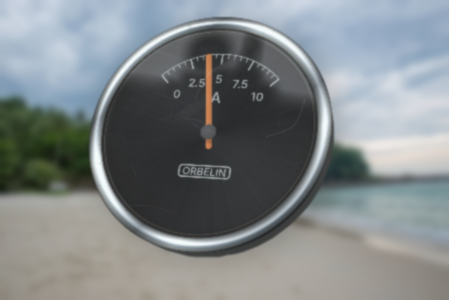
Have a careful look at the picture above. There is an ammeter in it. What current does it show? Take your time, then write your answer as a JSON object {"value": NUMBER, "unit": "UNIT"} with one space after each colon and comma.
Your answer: {"value": 4, "unit": "A"}
